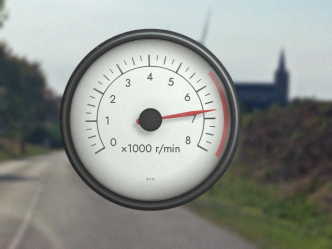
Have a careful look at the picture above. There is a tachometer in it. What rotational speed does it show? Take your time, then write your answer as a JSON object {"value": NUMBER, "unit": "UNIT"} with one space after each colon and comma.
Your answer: {"value": 6750, "unit": "rpm"}
